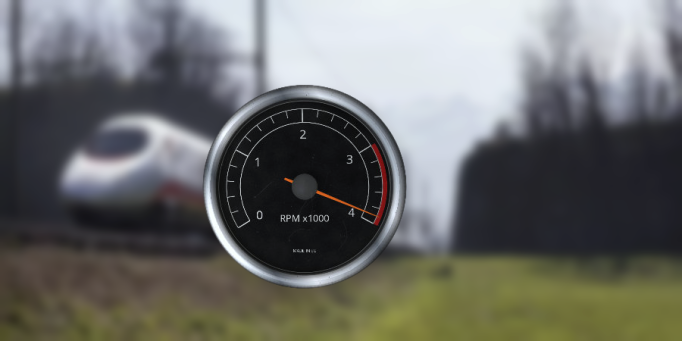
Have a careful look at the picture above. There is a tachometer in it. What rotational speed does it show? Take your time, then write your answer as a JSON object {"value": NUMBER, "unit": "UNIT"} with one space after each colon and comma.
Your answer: {"value": 3900, "unit": "rpm"}
